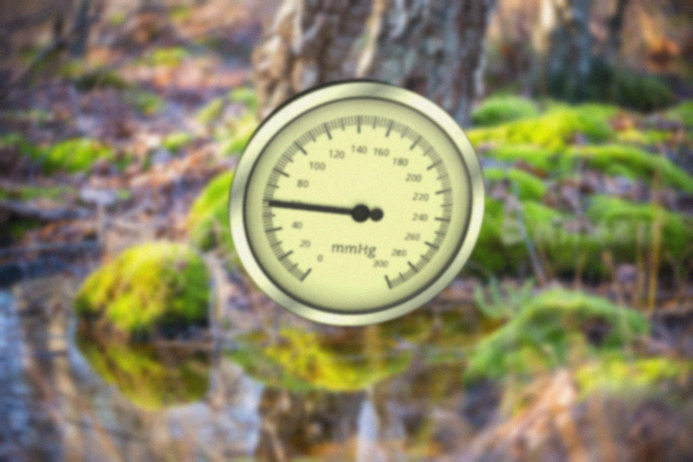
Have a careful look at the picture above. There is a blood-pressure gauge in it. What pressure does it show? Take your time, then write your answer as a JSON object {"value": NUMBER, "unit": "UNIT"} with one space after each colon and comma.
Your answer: {"value": 60, "unit": "mmHg"}
